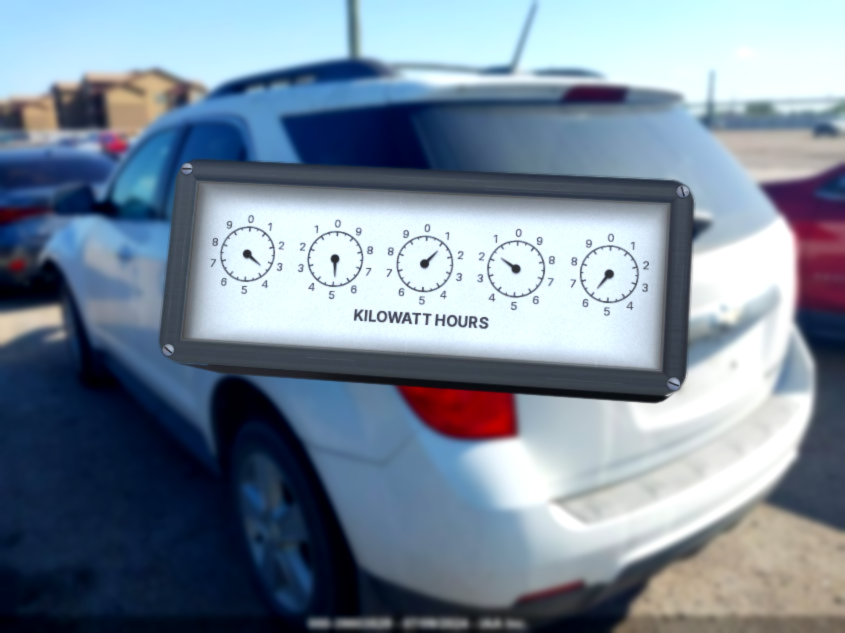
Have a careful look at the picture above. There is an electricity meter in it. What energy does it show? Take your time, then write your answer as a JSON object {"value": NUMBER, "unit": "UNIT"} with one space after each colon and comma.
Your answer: {"value": 35116, "unit": "kWh"}
